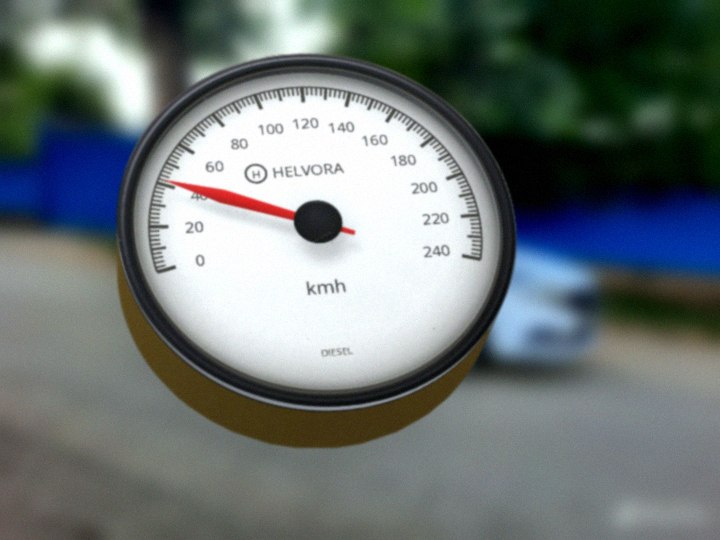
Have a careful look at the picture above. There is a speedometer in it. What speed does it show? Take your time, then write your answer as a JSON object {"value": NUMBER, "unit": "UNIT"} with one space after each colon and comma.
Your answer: {"value": 40, "unit": "km/h"}
